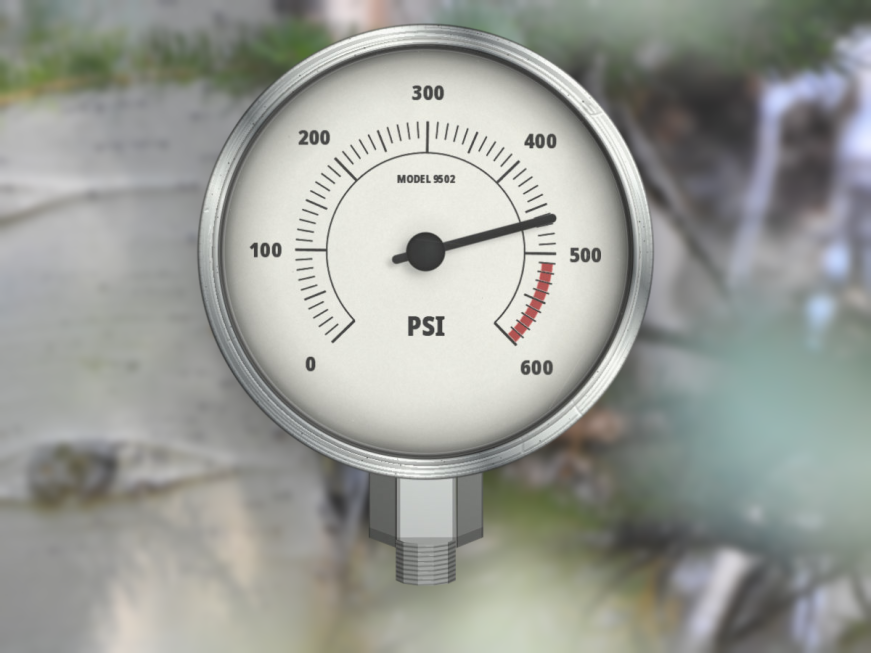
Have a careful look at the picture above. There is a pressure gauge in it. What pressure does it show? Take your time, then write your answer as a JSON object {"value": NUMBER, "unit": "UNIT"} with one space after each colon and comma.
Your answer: {"value": 465, "unit": "psi"}
